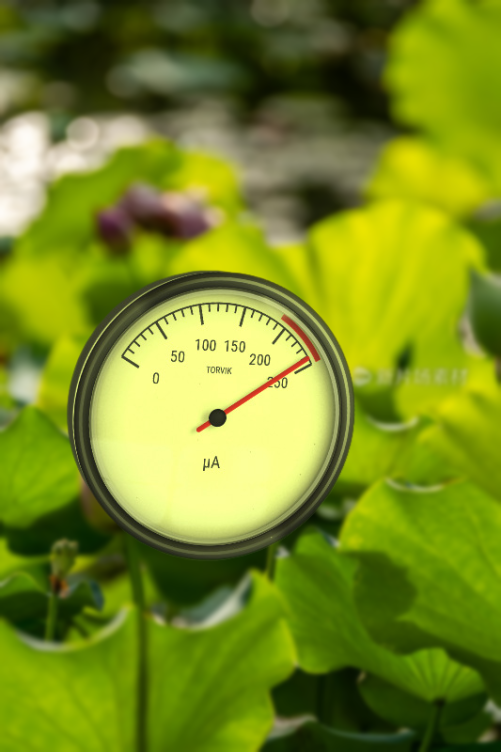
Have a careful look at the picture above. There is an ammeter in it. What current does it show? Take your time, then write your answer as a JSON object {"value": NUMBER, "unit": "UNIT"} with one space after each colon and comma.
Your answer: {"value": 240, "unit": "µA"}
